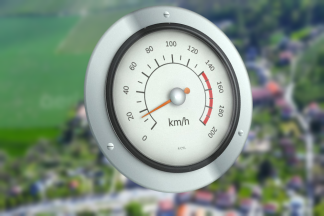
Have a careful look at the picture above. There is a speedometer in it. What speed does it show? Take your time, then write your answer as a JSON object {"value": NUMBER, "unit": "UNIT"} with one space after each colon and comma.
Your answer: {"value": 15, "unit": "km/h"}
